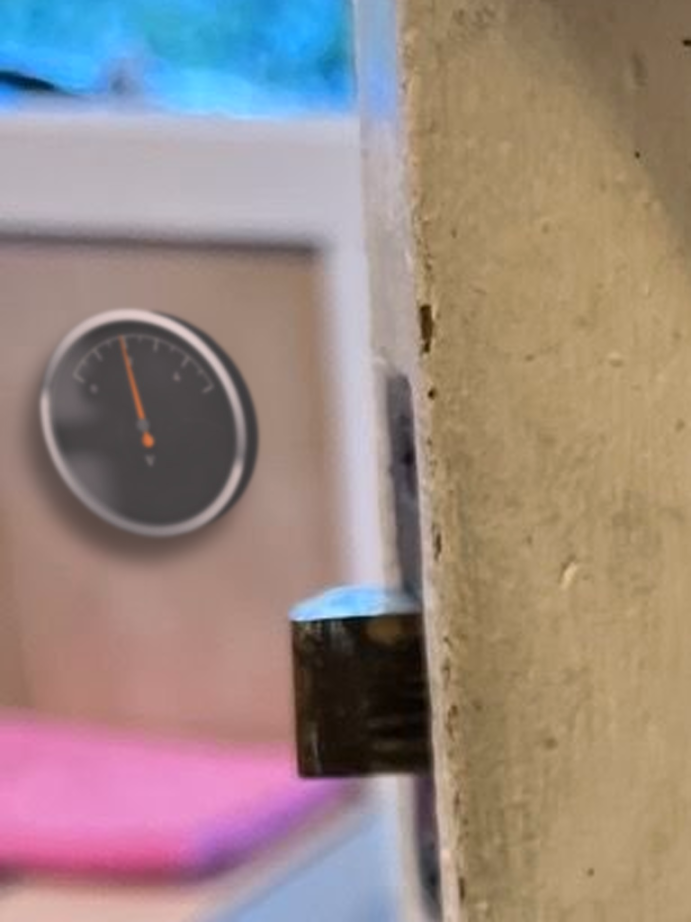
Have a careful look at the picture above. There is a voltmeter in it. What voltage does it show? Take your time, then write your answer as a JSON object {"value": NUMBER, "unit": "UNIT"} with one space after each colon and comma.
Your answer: {"value": 2, "unit": "V"}
